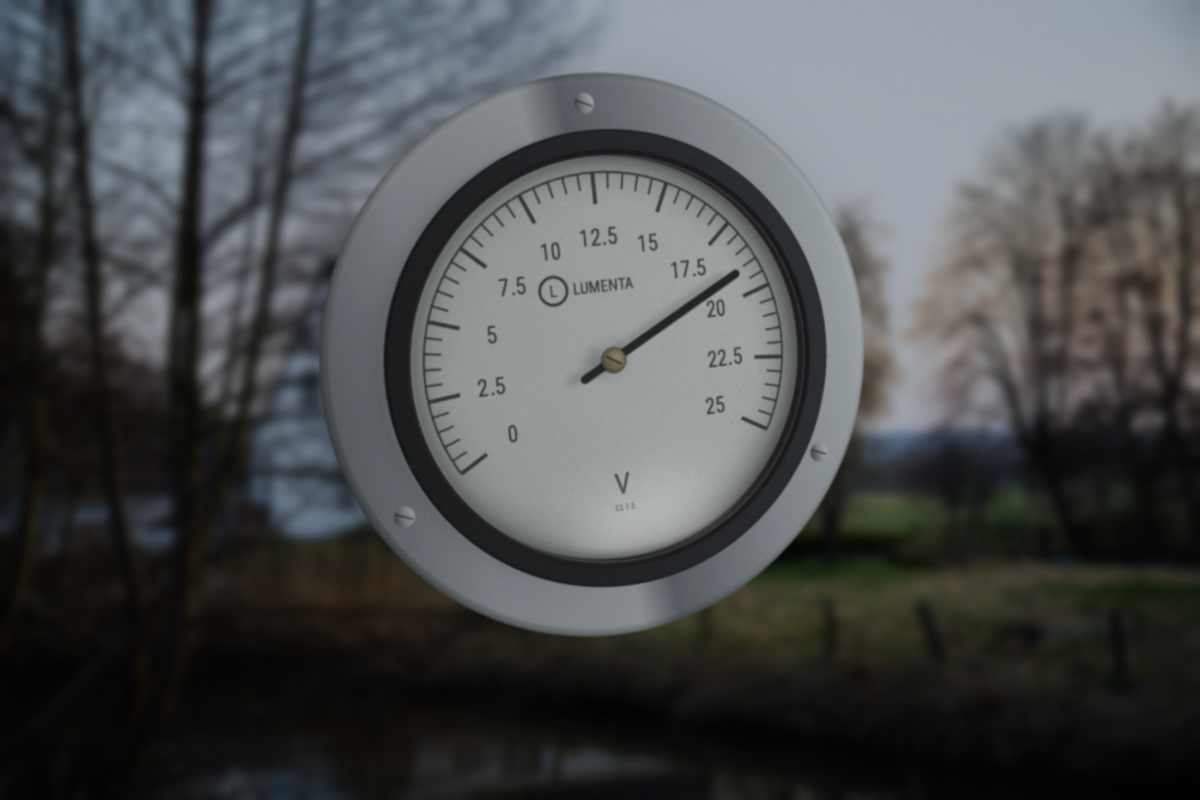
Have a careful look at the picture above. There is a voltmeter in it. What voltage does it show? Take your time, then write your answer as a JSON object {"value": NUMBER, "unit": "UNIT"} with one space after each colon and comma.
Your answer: {"value": 19, "unit": "V"}
